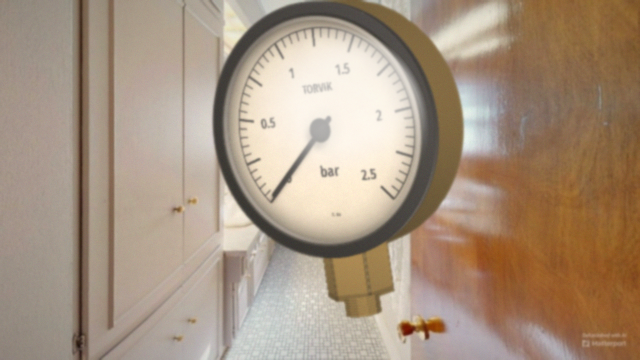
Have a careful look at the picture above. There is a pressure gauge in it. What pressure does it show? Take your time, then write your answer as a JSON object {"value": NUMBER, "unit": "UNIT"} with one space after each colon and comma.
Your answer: {"value": 0, "unit": "bar"}
